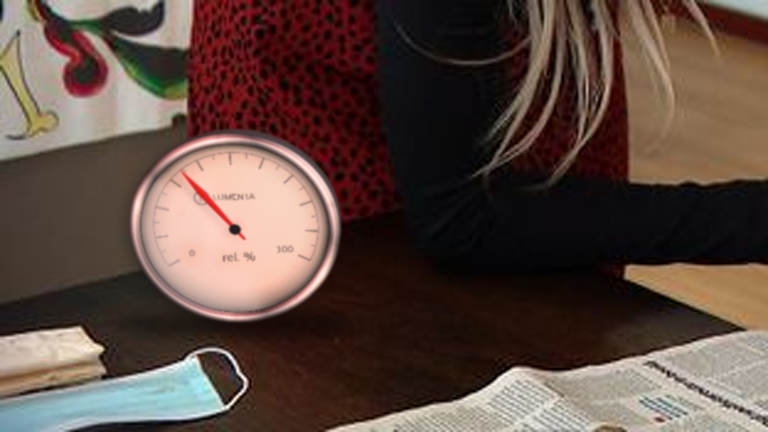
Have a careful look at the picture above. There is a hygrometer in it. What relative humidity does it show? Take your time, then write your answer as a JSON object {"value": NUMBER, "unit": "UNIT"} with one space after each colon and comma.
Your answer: {"value": 35, "unit": "%"}
